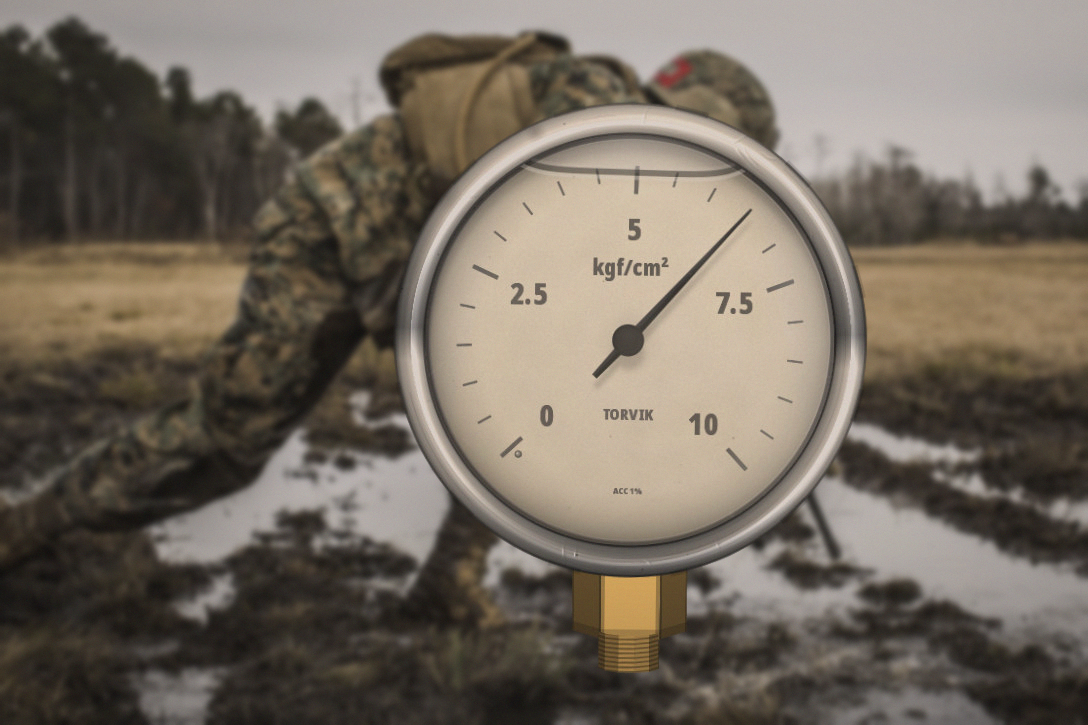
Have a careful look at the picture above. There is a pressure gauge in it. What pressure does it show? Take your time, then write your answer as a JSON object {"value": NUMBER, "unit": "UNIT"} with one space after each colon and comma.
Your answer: {"value": 6.5, "unit": "kg/cm²"}
